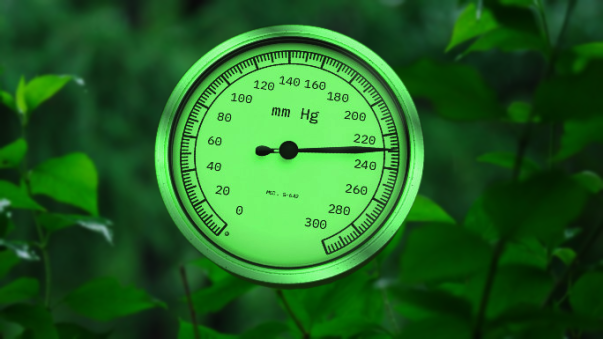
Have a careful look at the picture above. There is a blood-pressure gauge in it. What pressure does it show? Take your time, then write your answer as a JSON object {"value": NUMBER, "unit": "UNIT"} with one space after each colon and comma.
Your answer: {"value": 230, "unit": "mmHg"}
